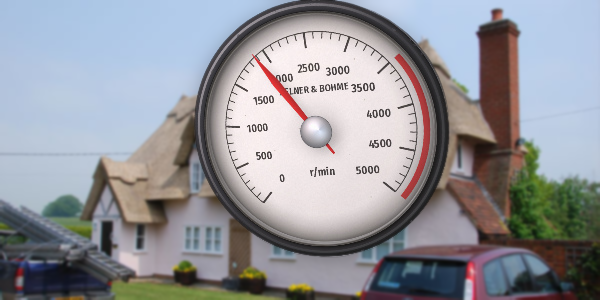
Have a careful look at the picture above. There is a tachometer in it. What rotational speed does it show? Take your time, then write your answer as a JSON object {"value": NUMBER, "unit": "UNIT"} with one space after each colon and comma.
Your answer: {"value": 1900, "unit": "rpm"}
